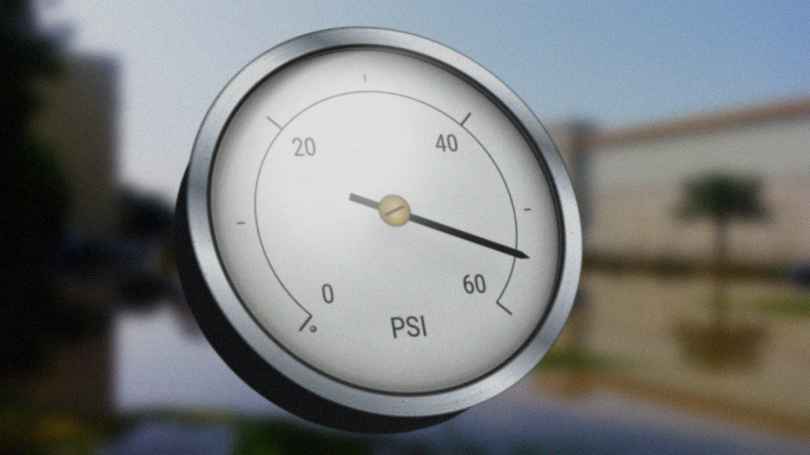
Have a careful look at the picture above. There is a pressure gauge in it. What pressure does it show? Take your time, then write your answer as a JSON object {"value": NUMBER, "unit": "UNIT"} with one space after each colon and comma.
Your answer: {"value": 55, "unit": "psi"}
